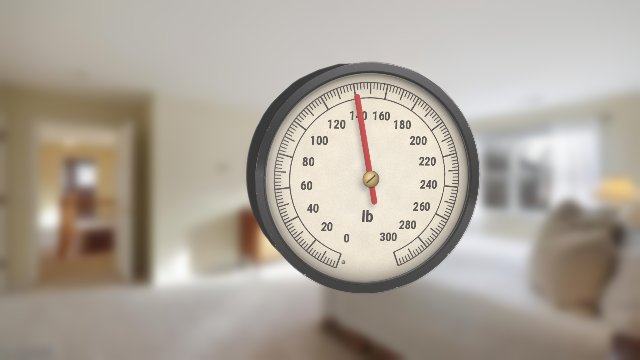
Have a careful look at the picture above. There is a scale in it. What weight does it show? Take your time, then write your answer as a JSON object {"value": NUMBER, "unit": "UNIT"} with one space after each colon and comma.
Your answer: {"value": 140, "unit": "lb"}
